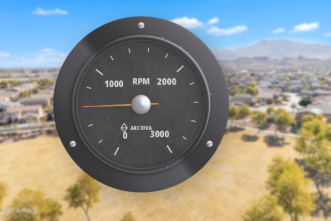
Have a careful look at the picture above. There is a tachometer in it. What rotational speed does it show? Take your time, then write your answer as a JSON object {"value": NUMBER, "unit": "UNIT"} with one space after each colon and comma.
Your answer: {"value": 600, "unit": "rpm"}
